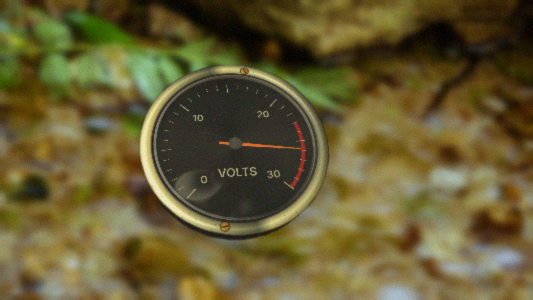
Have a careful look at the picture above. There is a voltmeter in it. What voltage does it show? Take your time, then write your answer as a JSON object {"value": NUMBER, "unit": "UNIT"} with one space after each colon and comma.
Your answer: {"value": 26, "unit": "V"}
